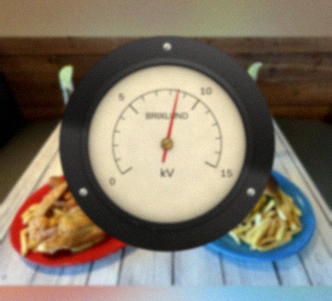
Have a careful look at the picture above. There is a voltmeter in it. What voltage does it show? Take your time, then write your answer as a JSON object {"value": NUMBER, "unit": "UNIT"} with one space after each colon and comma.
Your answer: {"value": 8.5, "unit": "kV"}
